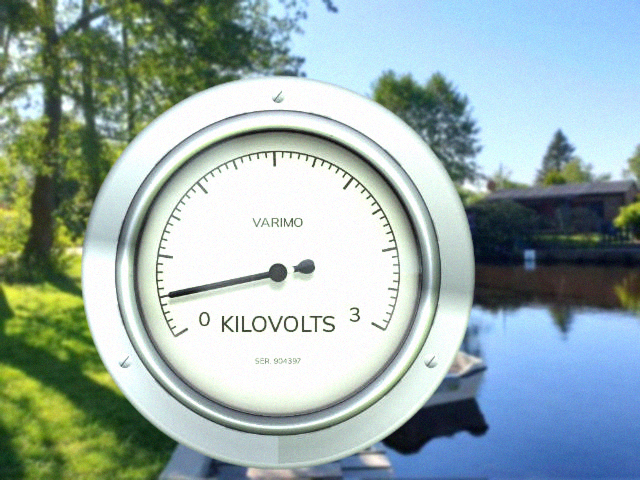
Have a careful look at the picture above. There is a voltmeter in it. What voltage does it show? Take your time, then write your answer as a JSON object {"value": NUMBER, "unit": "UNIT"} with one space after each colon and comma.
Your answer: {"value": 0.25, "unit": "kV"}
